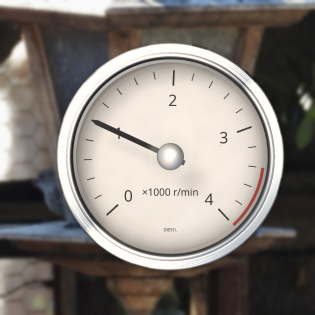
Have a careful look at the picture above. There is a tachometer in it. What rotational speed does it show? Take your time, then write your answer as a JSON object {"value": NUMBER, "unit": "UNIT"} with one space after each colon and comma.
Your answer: {"value": 1000, "unit": "rpm"}
